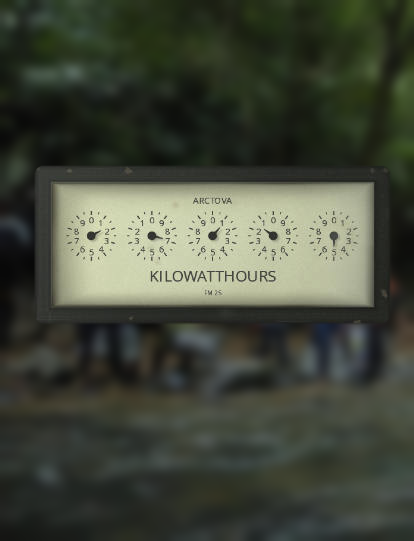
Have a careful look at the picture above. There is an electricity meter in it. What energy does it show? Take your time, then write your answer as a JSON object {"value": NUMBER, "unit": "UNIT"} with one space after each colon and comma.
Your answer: {"value": 17115, "unit": "kWh"}
